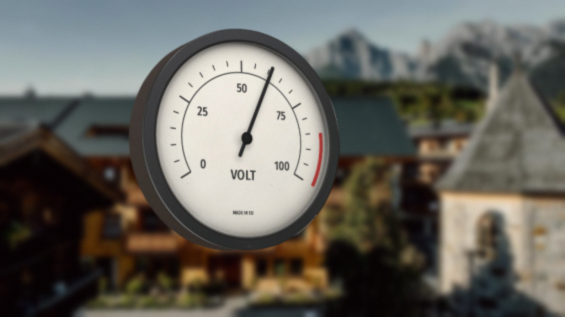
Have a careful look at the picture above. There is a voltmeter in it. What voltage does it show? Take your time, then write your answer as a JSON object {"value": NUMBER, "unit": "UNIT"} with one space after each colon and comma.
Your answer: {"value": 60, "unit": "V"}
